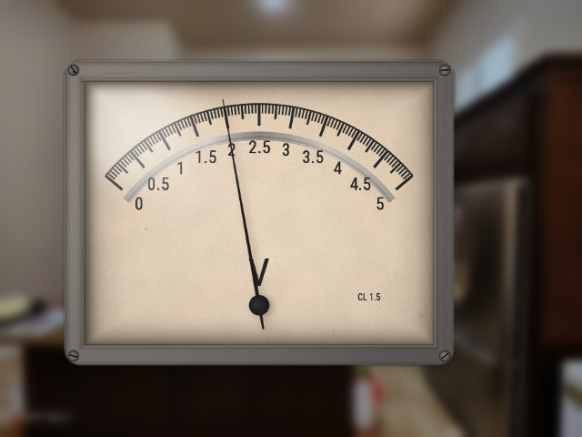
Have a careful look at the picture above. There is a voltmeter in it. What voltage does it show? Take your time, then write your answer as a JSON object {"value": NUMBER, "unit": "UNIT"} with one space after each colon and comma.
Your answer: {"value": 2, "unit": "V"}
